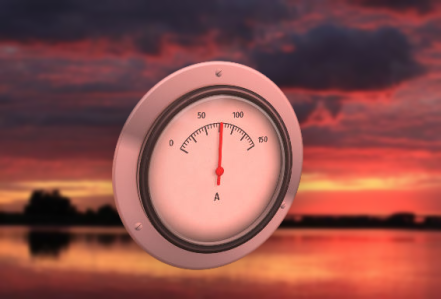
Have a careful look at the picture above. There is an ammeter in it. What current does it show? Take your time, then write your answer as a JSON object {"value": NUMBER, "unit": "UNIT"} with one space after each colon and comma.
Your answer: {"value": 75, "unit": "A"}
